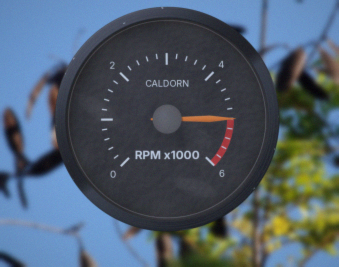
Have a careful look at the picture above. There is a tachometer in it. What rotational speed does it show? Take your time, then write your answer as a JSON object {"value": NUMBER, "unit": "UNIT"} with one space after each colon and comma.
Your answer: {"value": 5000, "unit": "rpm"}
